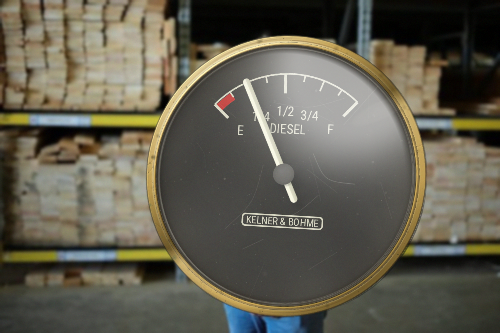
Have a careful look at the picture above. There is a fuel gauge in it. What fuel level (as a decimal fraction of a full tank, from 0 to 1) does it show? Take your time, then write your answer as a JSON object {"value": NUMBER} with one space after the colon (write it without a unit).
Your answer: {"value": 0.25}
